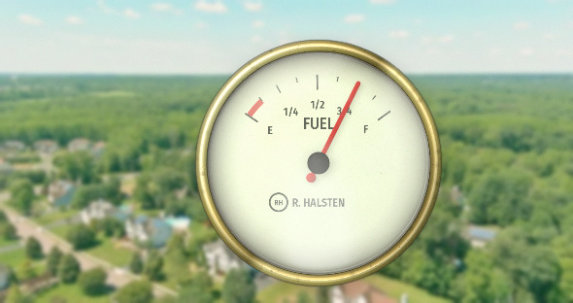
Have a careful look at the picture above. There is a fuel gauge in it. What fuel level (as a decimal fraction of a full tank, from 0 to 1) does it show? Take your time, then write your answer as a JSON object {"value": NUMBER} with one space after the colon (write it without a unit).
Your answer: {"value": 0.75}
